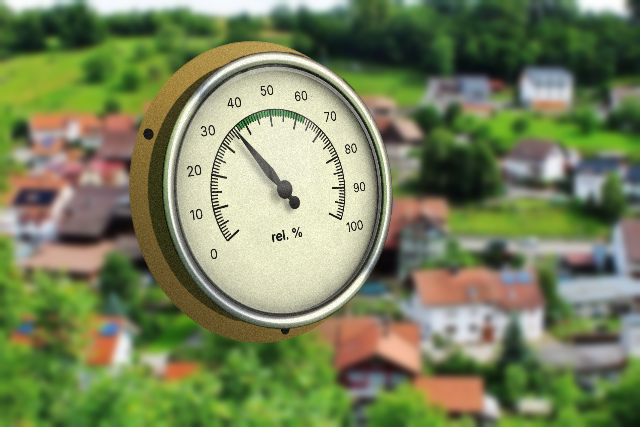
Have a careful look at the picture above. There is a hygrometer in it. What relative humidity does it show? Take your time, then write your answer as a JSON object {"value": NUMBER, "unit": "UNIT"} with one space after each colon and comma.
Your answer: {"value": 35, "unit": "%"}
